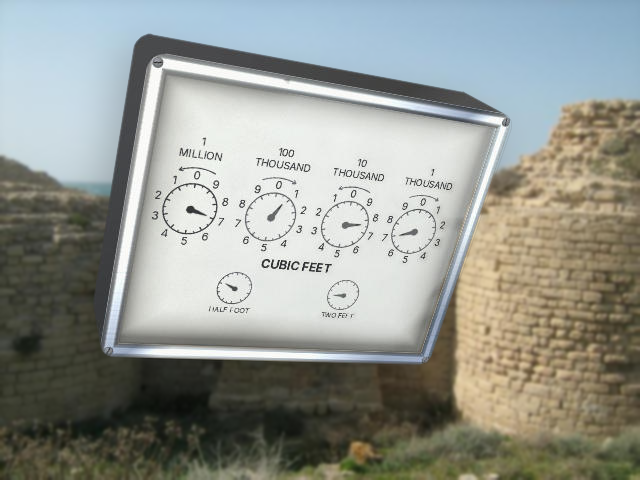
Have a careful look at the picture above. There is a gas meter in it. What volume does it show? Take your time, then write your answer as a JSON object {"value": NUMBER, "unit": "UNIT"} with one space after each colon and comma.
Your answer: {"value": 707700, "unit": "ft³"}
